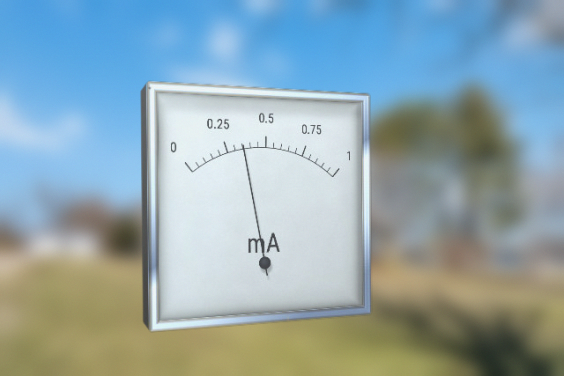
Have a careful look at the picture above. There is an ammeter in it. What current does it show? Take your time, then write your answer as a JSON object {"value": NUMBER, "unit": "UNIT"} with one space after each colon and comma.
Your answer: {"value": 0.35, "unit": "mA"}
